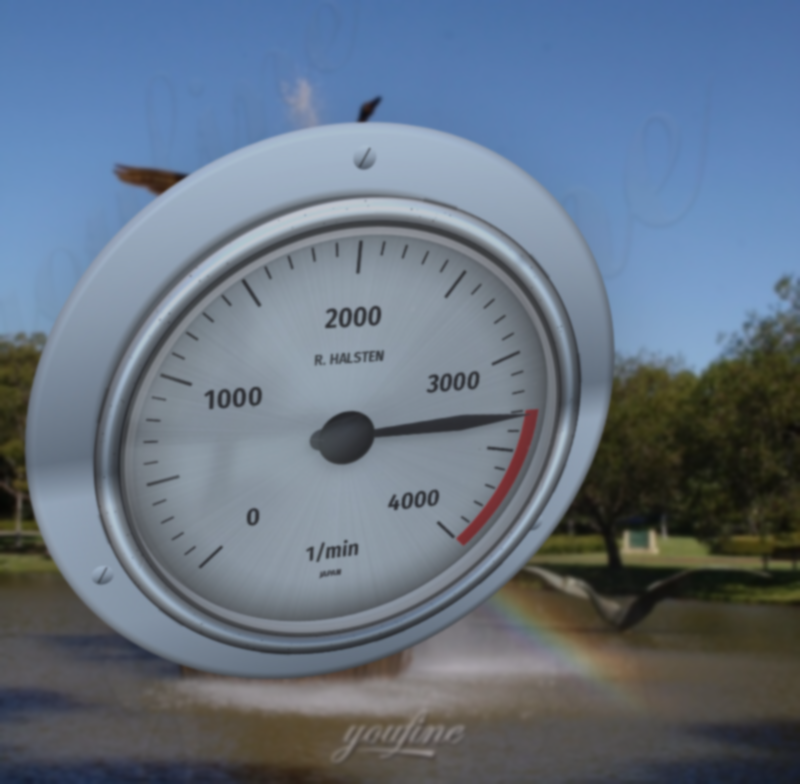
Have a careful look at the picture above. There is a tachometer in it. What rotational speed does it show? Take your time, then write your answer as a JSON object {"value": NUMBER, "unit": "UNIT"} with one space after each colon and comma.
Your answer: {"value": 3300, "unit": "rpm"}
